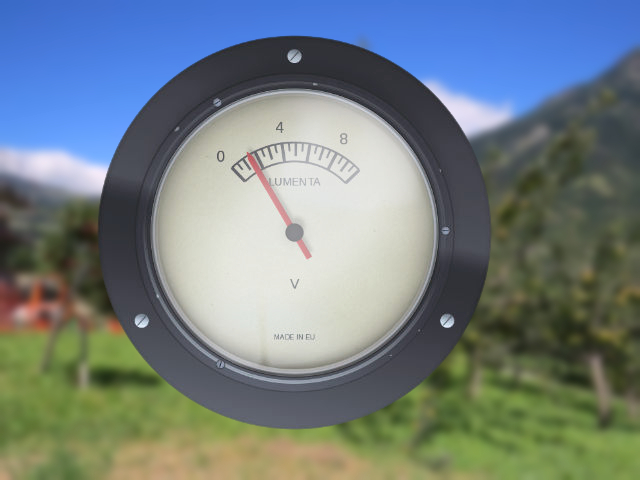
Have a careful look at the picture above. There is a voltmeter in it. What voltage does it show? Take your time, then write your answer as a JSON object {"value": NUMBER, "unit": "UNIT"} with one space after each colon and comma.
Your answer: {"value": 1.5, "unit": "V"}
